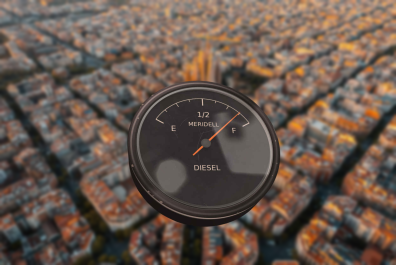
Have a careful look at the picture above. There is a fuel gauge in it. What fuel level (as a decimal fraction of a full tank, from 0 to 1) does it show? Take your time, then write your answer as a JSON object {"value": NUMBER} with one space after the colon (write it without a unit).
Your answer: {"value": 0.875}
